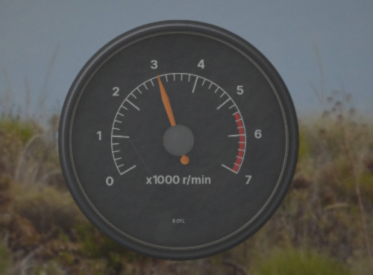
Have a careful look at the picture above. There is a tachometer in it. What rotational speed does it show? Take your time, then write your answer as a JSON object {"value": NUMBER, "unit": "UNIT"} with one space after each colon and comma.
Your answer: {"value": 3000, "unit": "rpm"}
